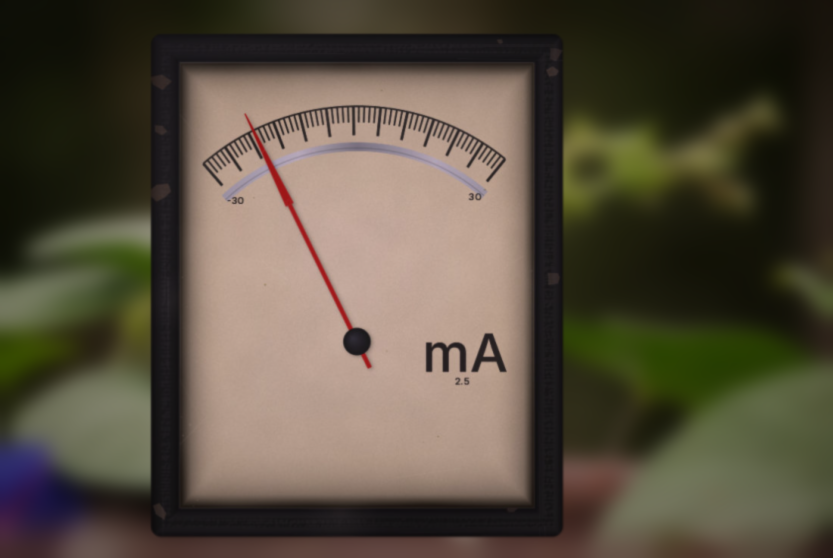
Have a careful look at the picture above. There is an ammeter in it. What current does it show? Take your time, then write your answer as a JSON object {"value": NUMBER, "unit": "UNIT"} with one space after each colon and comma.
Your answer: {"value": -19, "unit": "mA"}
